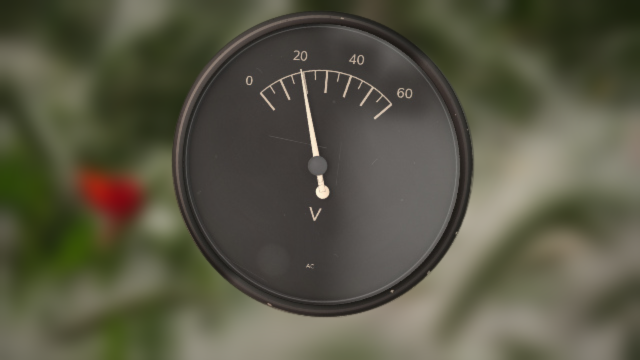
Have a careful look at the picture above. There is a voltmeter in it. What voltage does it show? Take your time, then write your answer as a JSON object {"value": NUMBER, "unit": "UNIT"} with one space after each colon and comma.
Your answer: {"value": 20, "unit": "V"}
